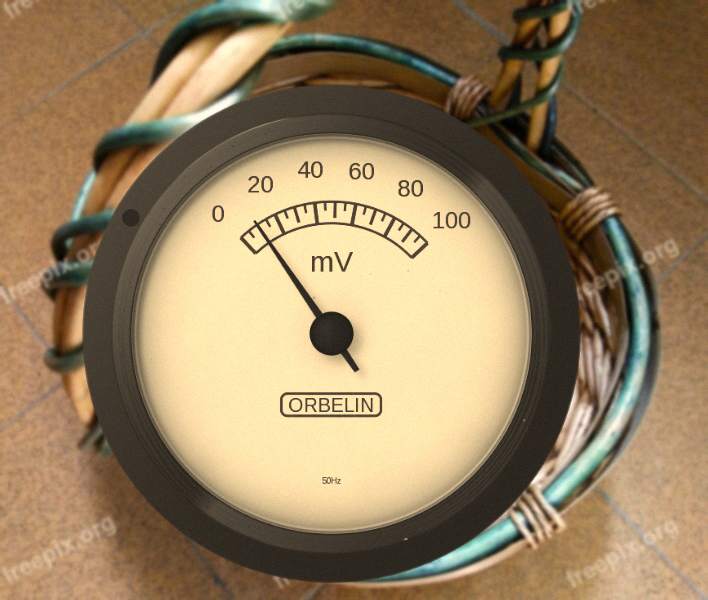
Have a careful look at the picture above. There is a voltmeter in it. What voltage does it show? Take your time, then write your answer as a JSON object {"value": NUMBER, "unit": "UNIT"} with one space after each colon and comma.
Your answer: {"value": 10, "unit": "mV"}
